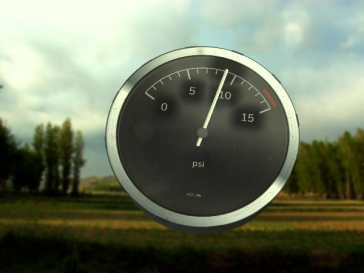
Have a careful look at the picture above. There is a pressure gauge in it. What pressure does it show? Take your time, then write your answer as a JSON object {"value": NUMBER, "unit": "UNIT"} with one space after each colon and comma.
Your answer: {"value": 9, "unit": "psi"}
